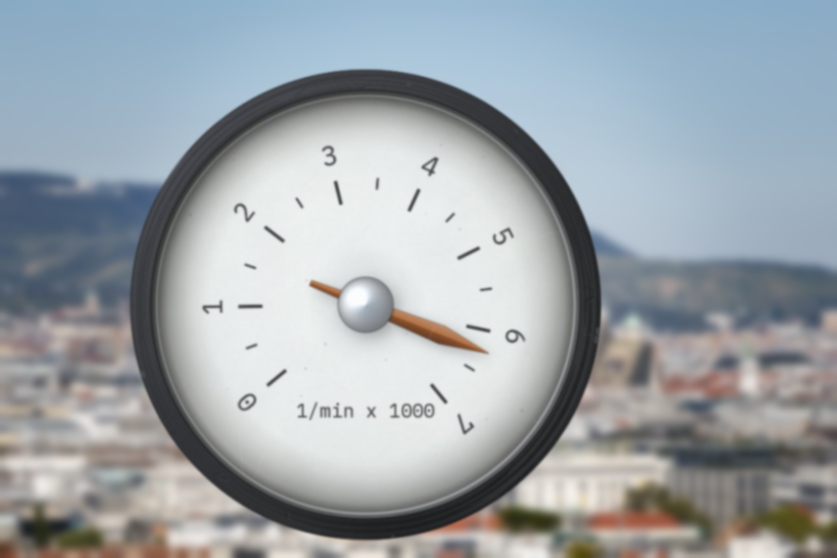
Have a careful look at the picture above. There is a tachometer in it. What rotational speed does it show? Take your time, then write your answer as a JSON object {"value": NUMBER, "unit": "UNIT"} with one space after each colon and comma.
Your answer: {"value": 6250, "unit": "rpm"}
